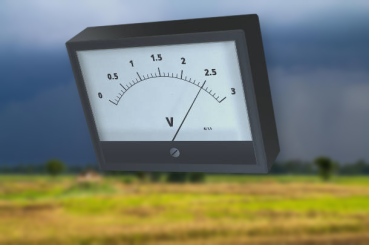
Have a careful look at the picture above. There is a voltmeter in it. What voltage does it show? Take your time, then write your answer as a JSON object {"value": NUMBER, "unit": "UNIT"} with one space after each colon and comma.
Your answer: {"value": 2.5, "unit": "V"}
